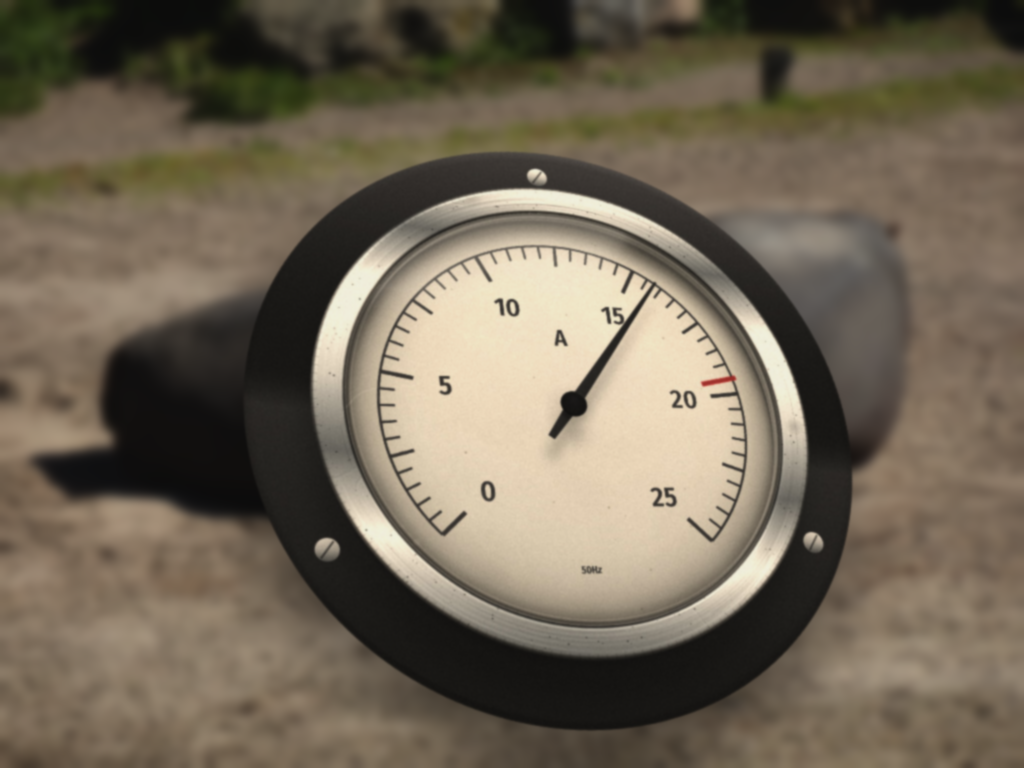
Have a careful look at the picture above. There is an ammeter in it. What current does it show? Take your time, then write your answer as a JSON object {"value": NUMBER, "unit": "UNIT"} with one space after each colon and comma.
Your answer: {"value": 15.75, "unit": "A"}
